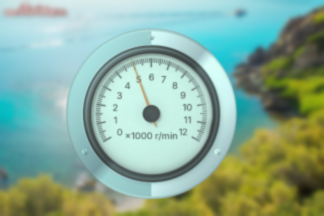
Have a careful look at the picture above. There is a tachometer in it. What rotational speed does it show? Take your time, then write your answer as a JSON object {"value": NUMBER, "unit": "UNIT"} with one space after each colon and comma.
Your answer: {"value": 5000, "unit": "rpm"}
